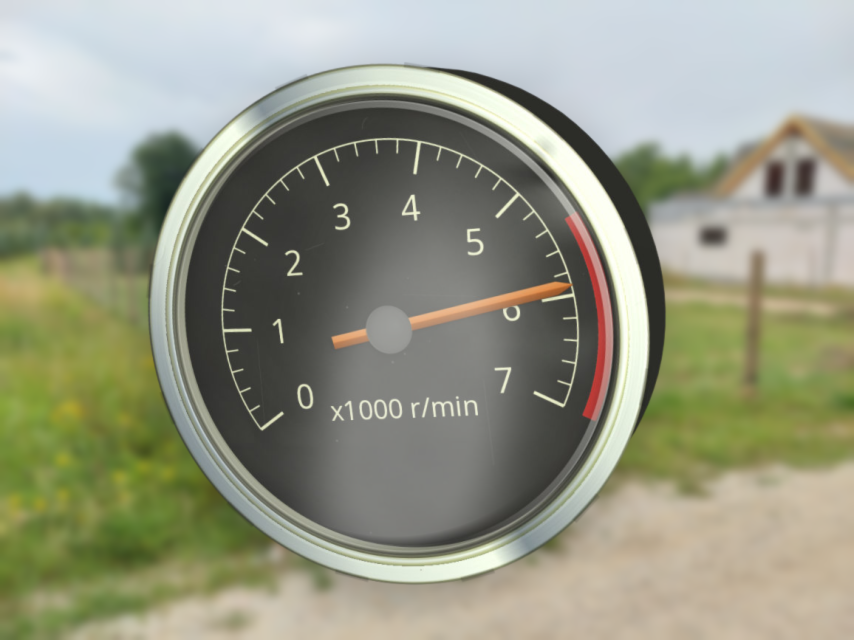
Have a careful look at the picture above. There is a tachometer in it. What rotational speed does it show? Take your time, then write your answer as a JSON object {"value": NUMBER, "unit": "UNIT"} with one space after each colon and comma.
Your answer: {"value": 5900, "unit": "rpm"}
